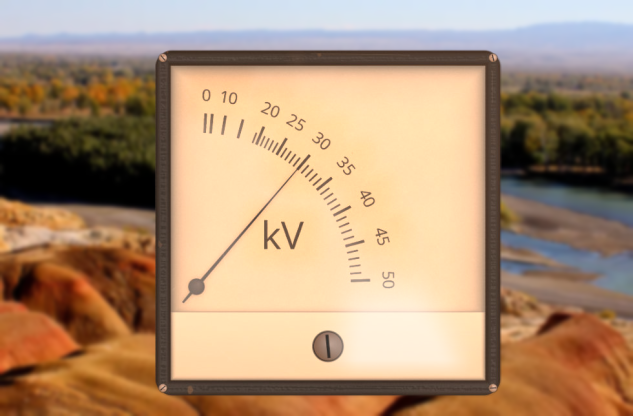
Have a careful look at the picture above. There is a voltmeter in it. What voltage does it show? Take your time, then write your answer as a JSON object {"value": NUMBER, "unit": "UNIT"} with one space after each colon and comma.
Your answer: {"value": 30, "unit": "kV"}
